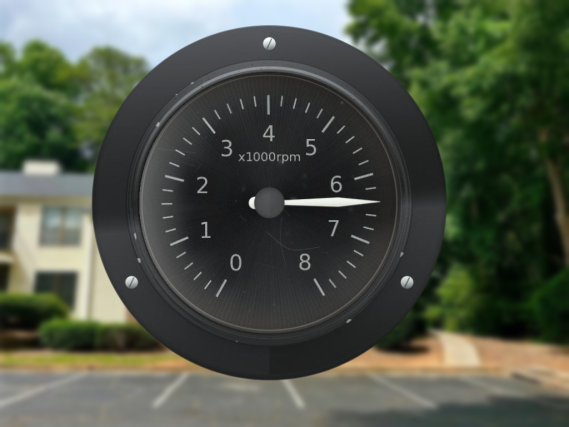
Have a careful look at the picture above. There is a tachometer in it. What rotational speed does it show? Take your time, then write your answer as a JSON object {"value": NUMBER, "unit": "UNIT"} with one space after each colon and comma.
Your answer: {"value": 6400, "unit": "rpm"}
